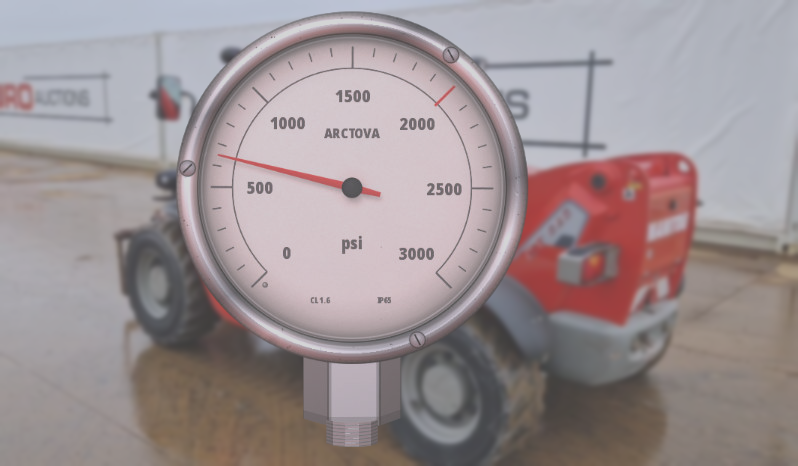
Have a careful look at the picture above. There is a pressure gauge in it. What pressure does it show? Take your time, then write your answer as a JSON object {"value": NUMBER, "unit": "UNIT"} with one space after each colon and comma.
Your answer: {"value": 650, "unit": "psi"}
